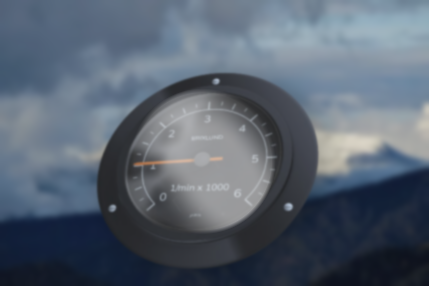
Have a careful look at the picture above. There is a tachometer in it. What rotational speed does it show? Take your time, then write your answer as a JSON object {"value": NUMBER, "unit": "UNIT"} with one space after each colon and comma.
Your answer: {"value": 1000, "unit": "rpm"}
